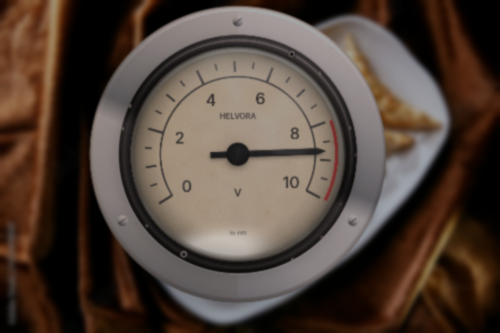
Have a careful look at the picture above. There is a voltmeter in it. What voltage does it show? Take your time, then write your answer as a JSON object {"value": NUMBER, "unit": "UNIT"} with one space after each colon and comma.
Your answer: {"value": 8.75, "unit": "V"}
